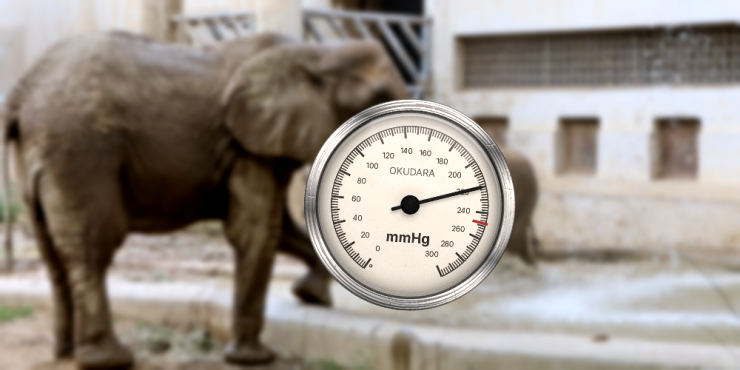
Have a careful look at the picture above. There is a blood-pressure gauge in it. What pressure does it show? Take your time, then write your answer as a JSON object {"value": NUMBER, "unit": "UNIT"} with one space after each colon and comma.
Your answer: {"value": 220, "unit": "mmHg"}
